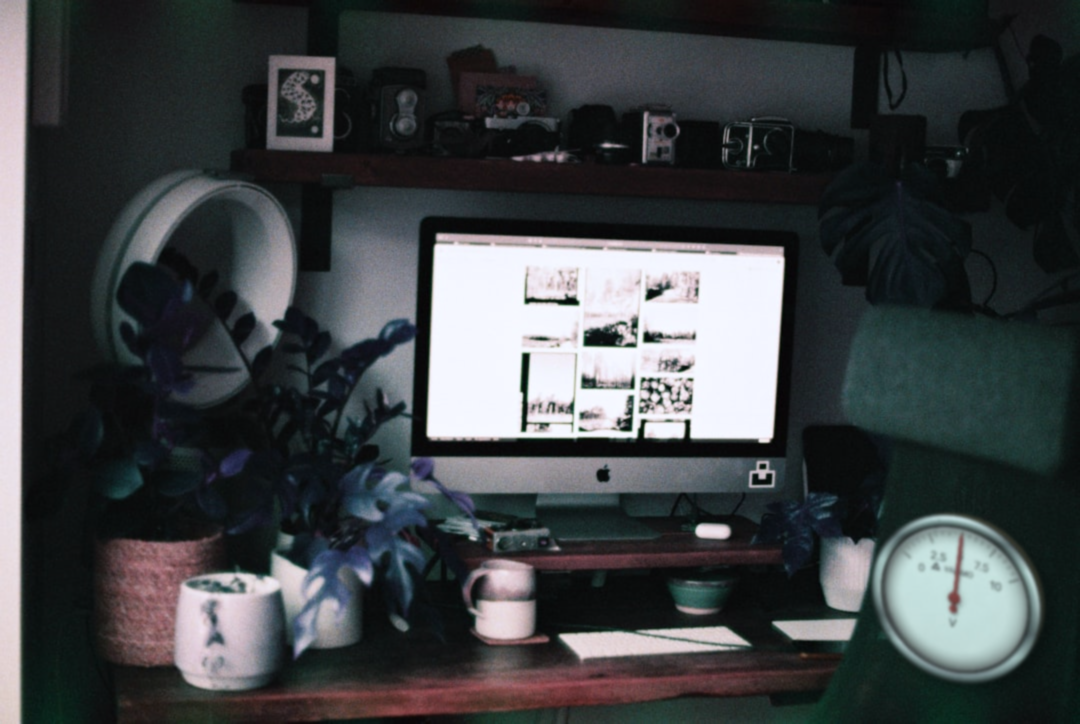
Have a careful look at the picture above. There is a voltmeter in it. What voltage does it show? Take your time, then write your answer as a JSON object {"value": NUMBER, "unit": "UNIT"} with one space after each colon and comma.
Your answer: {"value": 5, "unit": "V"}
